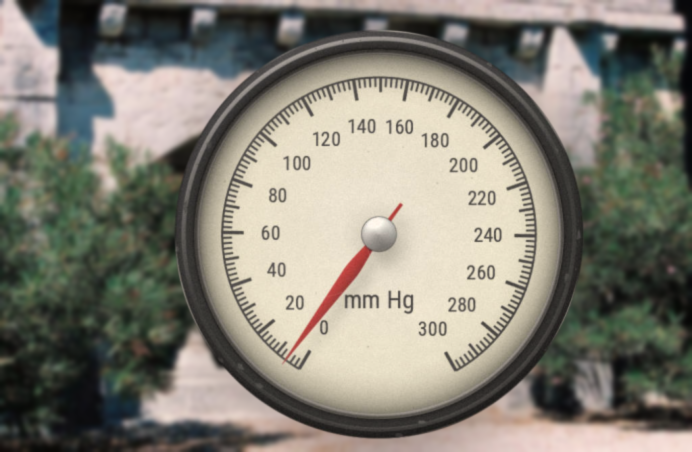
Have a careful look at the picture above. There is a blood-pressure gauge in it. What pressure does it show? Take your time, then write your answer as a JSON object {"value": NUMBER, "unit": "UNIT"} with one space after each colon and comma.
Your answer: {"value": 6, "unit": "mmHg"}
